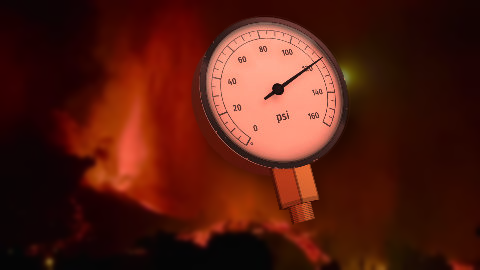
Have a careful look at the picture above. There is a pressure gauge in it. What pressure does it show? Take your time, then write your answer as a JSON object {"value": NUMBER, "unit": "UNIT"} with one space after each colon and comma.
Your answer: {"value": 120, "unit": "psi"}
